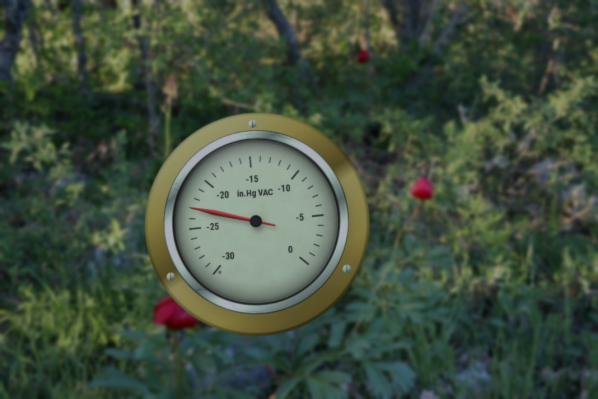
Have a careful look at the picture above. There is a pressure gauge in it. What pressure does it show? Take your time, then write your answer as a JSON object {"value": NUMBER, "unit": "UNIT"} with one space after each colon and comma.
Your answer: {"value": -23, "unit": "inHg"}
